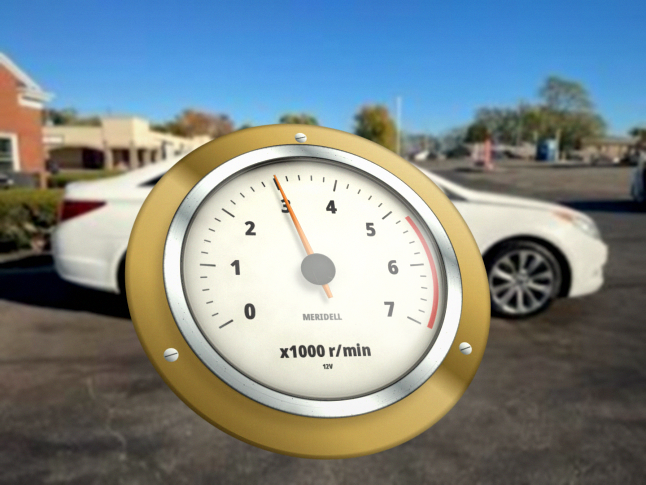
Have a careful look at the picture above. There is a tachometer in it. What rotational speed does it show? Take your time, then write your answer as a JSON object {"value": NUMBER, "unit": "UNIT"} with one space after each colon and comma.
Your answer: {"value": 3000, "unit": "rpm"}
